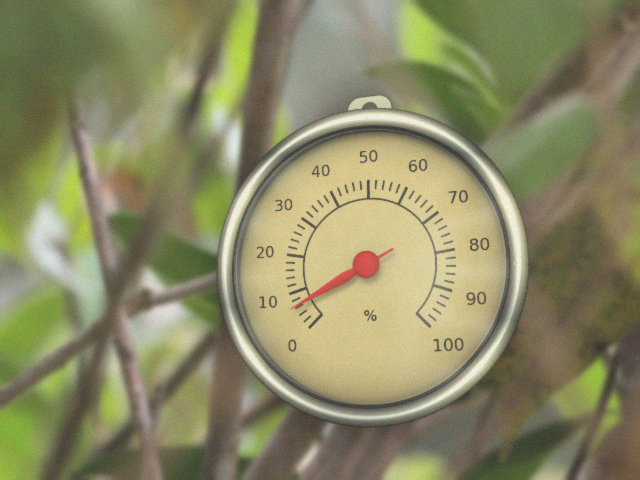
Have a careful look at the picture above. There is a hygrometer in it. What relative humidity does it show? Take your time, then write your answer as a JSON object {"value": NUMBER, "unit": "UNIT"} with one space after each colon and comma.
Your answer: {"value": 6, "unit": "%"}
